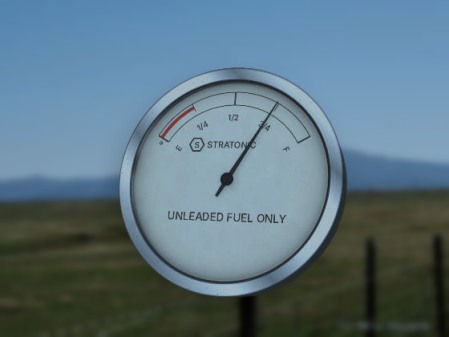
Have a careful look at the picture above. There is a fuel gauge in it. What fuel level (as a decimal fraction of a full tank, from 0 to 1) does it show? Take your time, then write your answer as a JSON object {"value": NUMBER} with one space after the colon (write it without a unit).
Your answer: {"value": 0.75}
